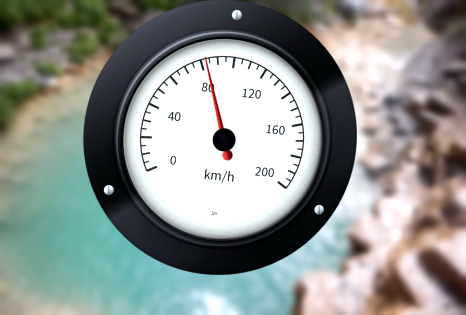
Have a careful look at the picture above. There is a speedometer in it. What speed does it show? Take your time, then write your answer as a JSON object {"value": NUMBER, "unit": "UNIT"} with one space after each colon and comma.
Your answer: {"value": 82.5, "unit": "km/h"}
